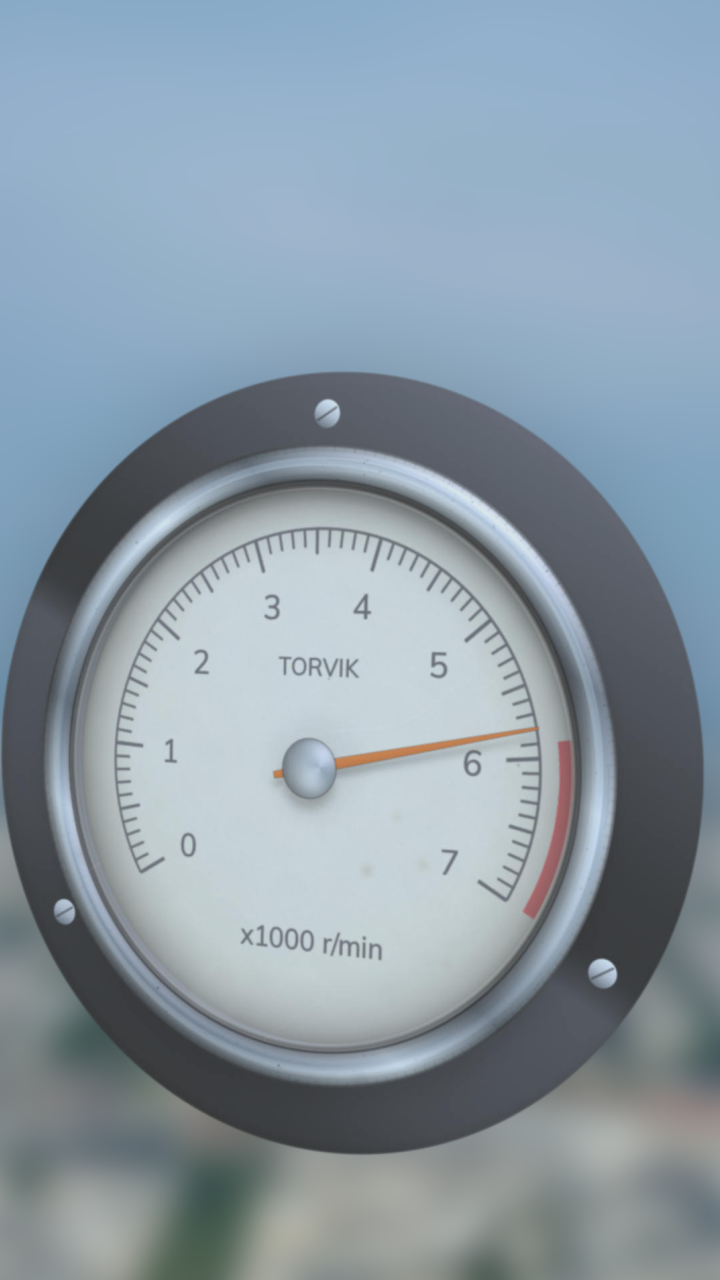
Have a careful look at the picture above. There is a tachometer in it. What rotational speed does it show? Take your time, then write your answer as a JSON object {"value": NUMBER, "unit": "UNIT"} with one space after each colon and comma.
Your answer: {"value": 5800, "unit": "rpm"}
